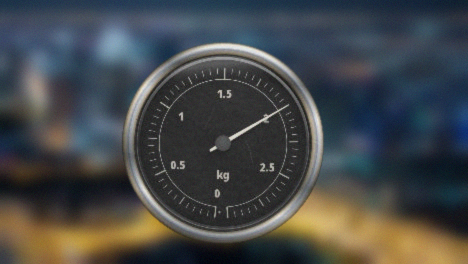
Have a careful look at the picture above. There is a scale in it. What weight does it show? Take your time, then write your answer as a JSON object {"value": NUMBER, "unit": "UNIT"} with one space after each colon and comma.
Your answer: {"value": 2, "unit": "kg"}
